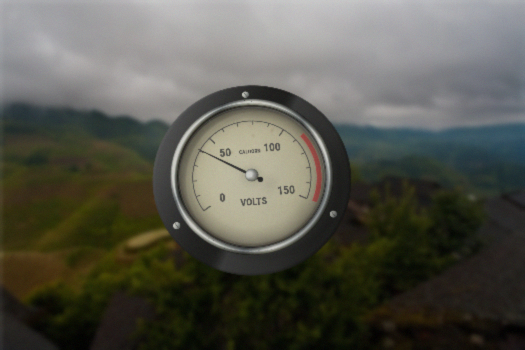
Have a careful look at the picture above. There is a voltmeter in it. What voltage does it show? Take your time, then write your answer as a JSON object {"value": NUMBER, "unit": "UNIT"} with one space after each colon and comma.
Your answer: {"value": 40, "unit": "V"}
